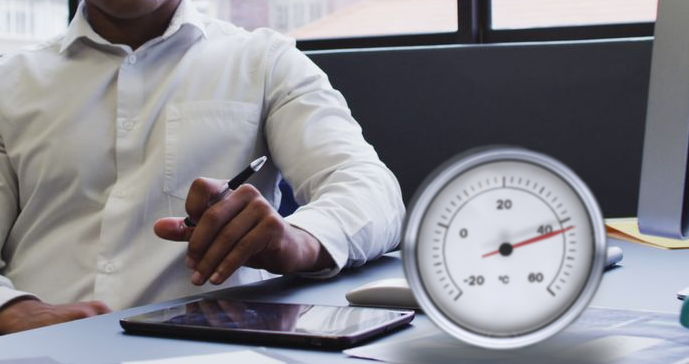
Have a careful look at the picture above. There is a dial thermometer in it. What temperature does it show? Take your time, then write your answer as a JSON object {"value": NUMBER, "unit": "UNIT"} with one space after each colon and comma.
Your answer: {"value": 42, "unit": "°C"}
